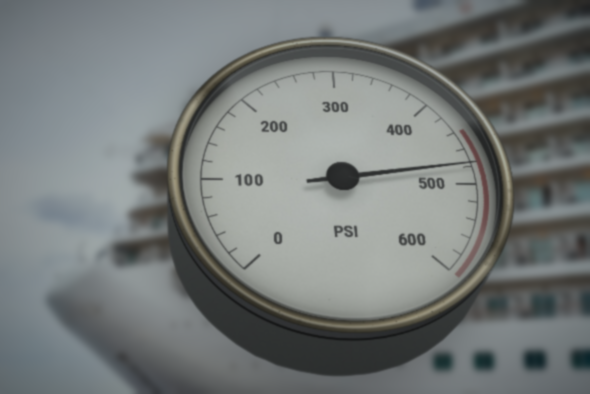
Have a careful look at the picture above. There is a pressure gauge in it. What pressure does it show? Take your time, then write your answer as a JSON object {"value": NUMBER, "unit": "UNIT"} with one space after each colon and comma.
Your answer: {"value": 480, "unit": "psi"}
